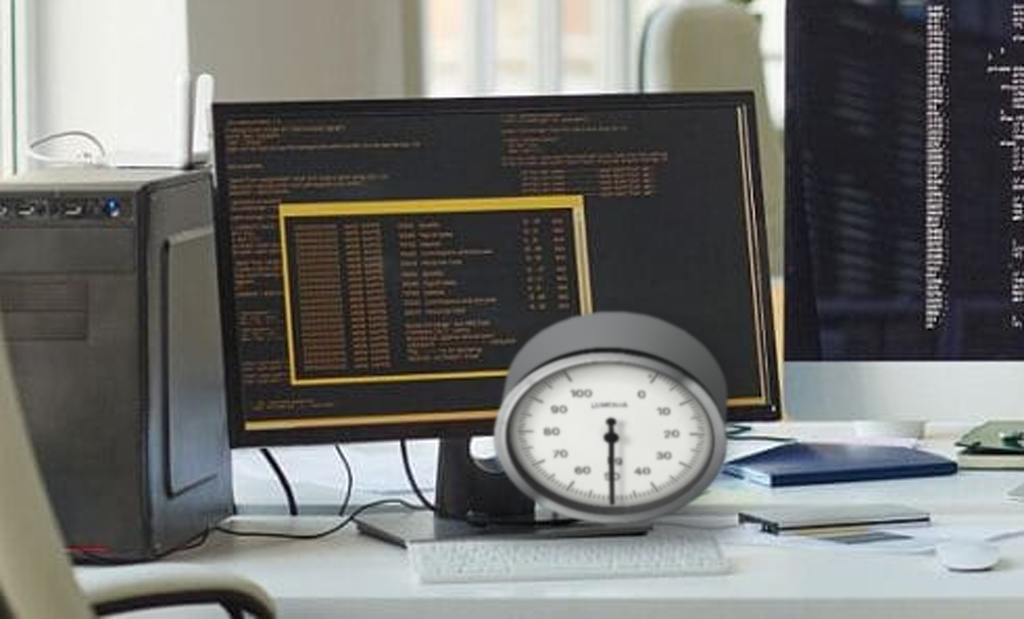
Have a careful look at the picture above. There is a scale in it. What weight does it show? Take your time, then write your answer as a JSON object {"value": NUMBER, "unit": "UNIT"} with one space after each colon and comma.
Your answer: {"value": 50, "unit": "kg"}
